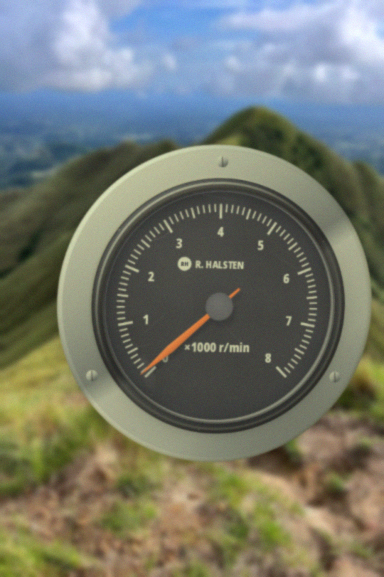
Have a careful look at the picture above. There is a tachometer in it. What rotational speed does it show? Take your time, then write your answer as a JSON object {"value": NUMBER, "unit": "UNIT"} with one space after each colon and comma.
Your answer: {"value": 100, "unit": "rpm"}
